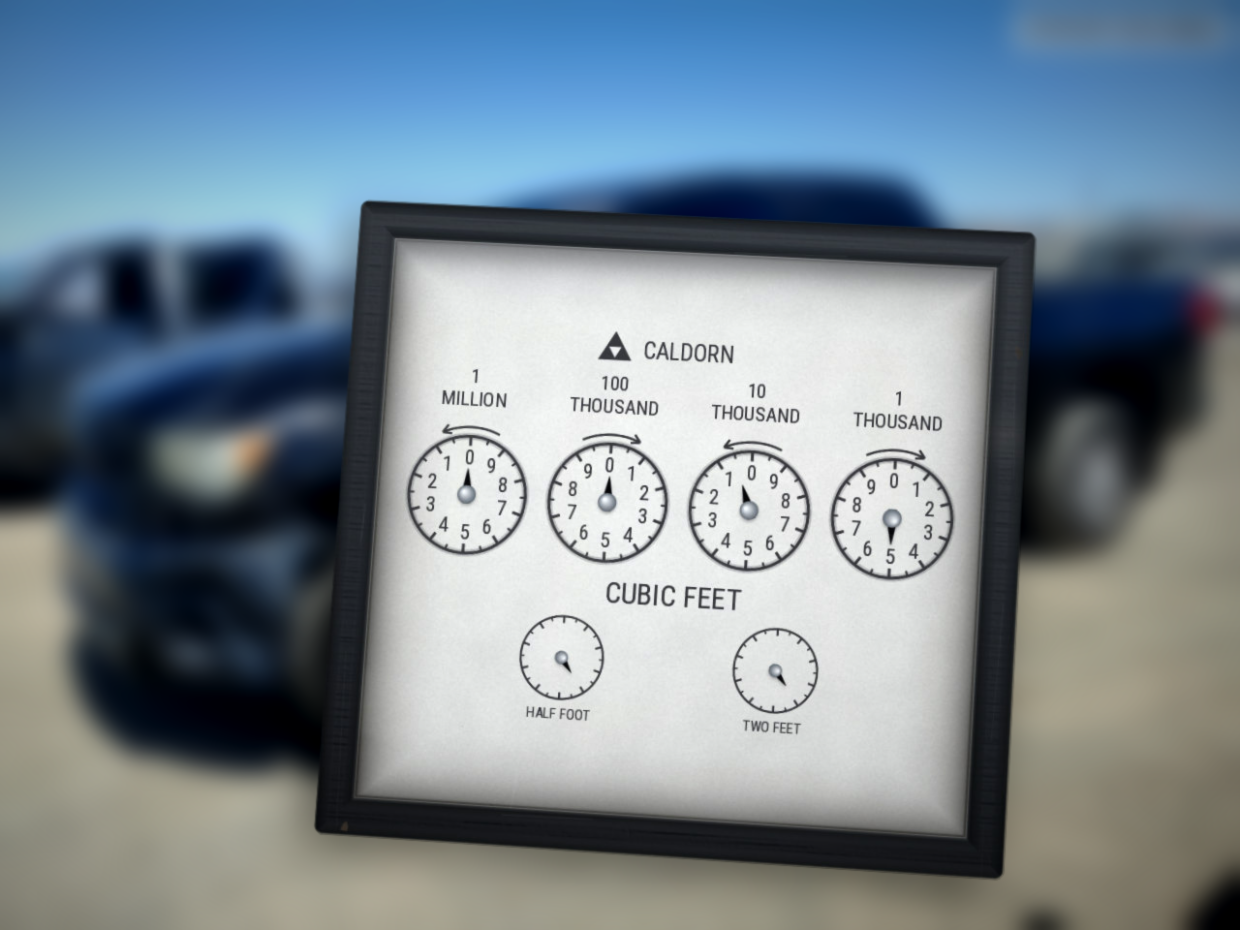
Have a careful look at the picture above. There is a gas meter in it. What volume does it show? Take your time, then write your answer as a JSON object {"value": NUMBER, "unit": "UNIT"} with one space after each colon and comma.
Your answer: {"value": 500, "unit": "ft³"}
